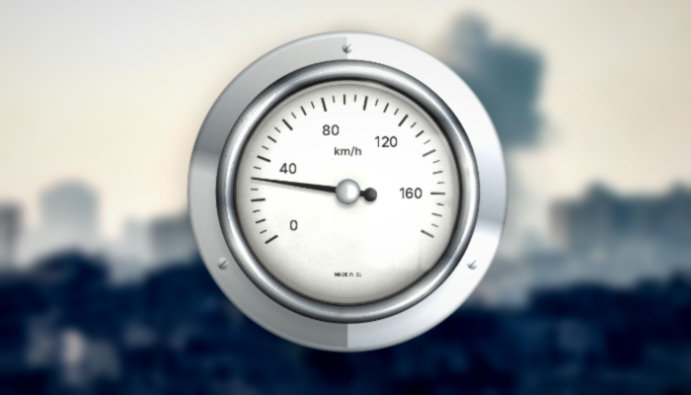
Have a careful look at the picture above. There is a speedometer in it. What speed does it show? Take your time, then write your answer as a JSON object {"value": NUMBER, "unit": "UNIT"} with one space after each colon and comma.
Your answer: {"value": 30, "unit": "km/h"}
